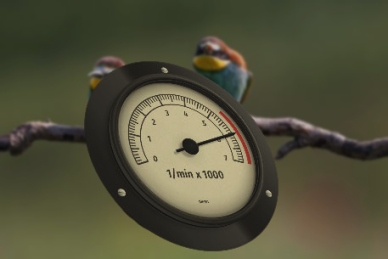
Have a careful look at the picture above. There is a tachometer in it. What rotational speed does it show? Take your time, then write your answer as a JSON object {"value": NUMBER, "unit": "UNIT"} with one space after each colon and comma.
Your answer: {"value": 6000, "unit": "rpm"}
